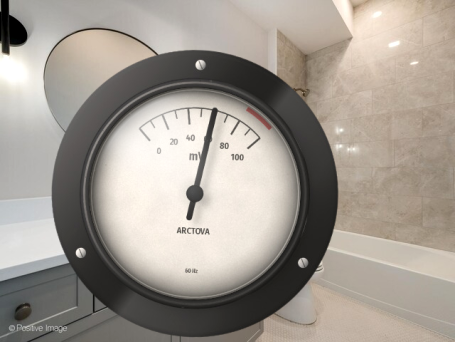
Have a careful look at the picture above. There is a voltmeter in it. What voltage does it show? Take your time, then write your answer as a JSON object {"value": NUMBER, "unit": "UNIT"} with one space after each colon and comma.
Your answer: {"value": 60, "unit": "mV"}
